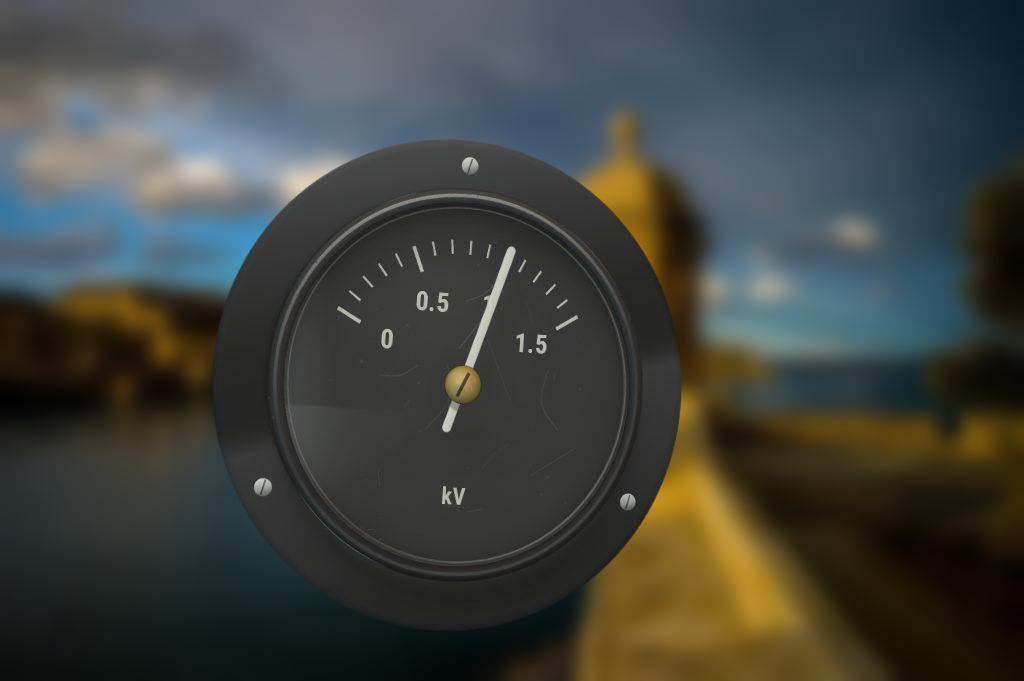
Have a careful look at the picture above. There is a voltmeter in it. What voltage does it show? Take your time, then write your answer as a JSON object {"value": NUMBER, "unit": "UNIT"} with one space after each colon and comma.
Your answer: {"value": 1, "unit": "kV"}
